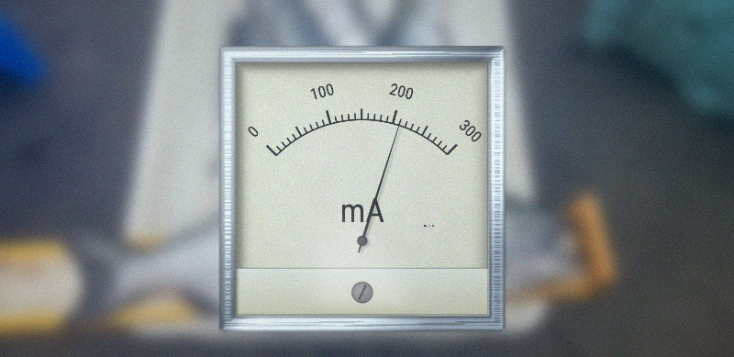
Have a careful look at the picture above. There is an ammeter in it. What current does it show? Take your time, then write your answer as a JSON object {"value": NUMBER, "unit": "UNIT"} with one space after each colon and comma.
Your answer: {"value": 210, "unit": "mA"}
